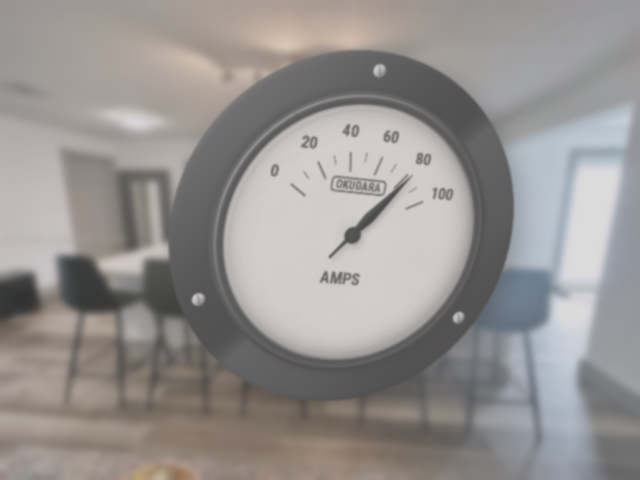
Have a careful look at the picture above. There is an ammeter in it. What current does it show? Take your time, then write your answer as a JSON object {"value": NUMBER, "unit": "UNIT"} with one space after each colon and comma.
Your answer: {"value": 80, "unit": "A"}
